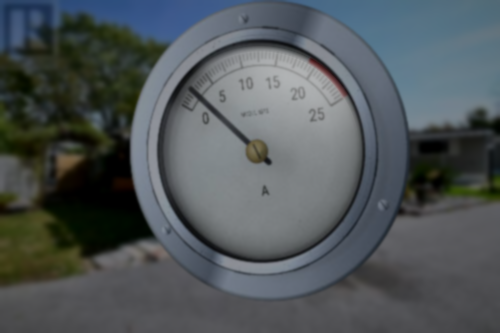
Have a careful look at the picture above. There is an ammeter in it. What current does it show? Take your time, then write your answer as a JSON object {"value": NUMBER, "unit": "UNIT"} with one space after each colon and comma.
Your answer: {"value": 2.5, "unit": "A"}
